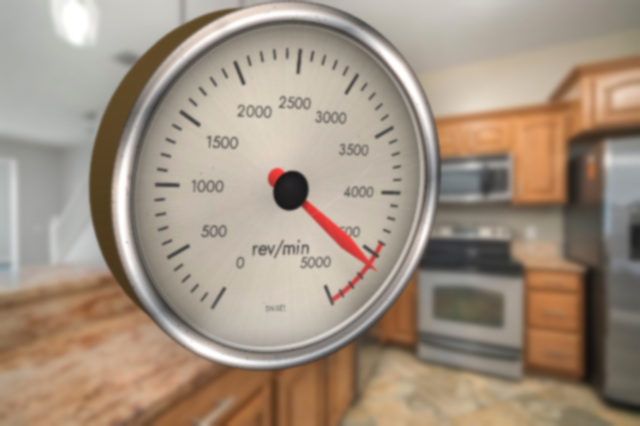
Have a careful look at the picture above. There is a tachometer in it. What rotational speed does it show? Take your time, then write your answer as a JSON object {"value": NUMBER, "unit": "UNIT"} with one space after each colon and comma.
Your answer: {"value": 4600, "unit": "rpm"}
